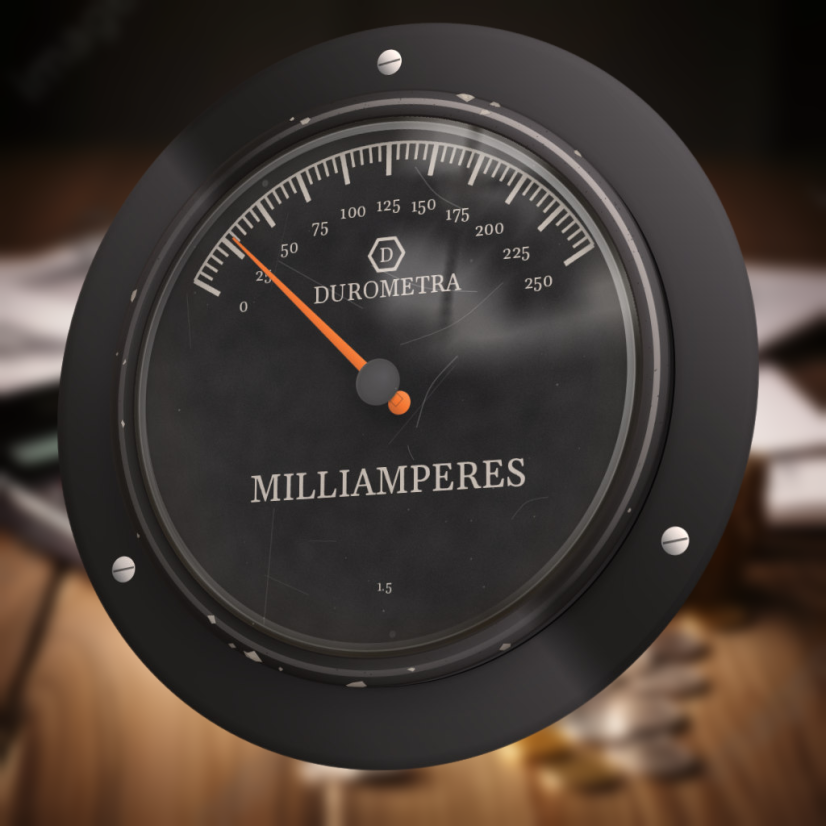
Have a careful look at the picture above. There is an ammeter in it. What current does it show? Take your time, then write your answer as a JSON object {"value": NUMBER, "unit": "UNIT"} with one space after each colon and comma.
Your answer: {"value": 30, "unit": "mA"}
